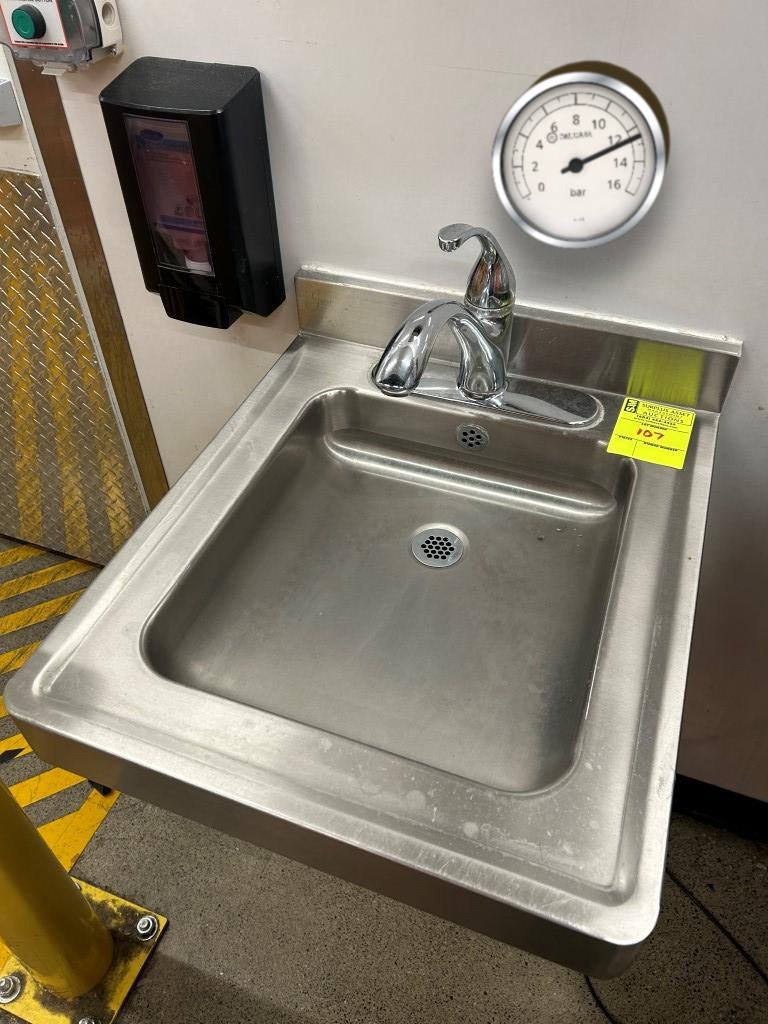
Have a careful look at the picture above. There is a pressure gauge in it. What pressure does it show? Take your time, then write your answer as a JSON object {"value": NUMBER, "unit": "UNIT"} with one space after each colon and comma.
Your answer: {"value": 12.5, "unit": "bar"}
